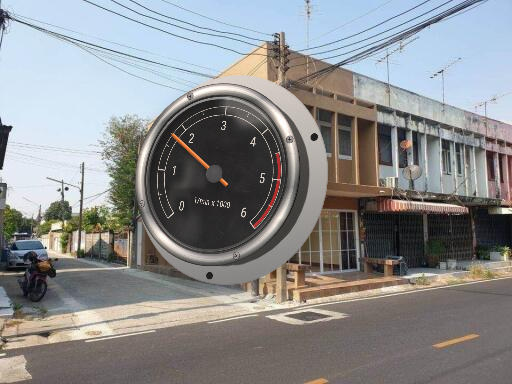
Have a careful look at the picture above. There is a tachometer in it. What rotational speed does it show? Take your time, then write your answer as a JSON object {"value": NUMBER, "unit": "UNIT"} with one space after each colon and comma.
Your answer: {"value": 1750, "unit": "rpm"}
